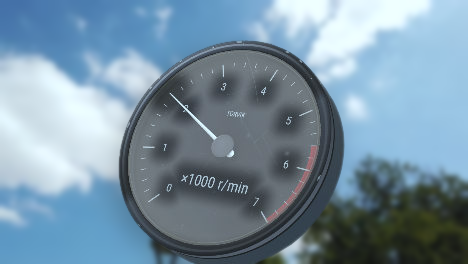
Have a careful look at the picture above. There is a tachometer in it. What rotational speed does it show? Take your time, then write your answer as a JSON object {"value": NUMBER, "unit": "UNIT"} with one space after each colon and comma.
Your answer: {"value": 2000, "unit": "rpm"}
